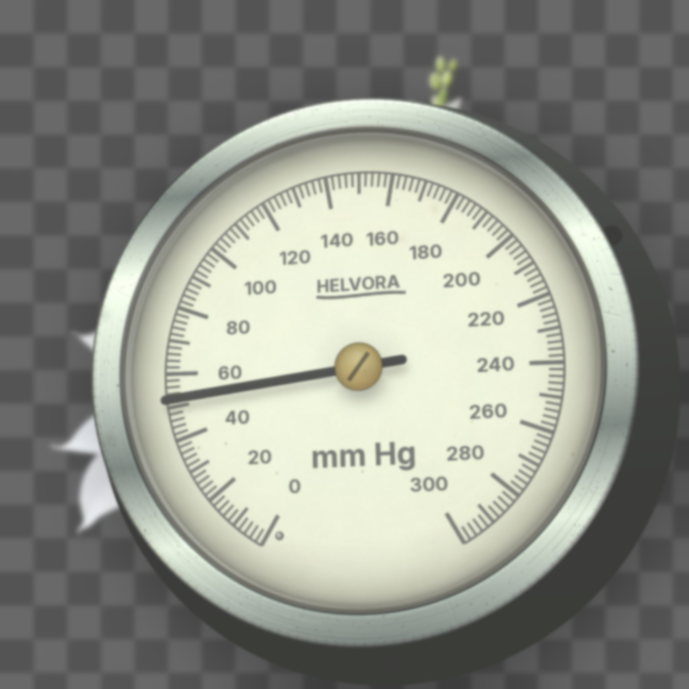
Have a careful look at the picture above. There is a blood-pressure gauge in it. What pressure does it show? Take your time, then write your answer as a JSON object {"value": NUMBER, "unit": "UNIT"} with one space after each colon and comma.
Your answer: {"value": 52, "unit": "mmHg"}
